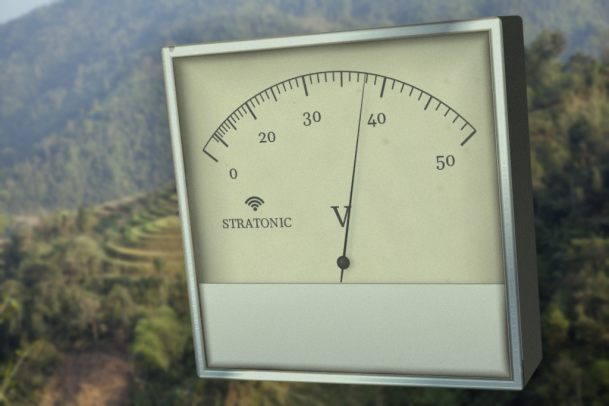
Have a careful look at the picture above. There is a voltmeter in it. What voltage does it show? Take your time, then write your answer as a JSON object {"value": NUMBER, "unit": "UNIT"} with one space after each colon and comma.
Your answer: {"value": 38, "unit": "V"}
